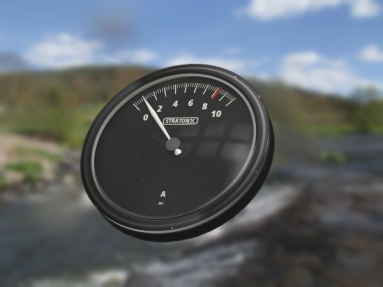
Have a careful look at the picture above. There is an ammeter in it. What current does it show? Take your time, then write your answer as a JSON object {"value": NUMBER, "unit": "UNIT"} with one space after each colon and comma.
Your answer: {"value": 1, "unit": "A"}
